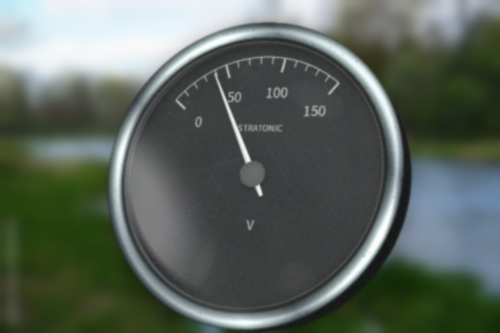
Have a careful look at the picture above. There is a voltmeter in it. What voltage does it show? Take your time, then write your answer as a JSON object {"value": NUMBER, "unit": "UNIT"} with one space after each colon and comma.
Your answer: {"value": 40, "unit": "V"}
